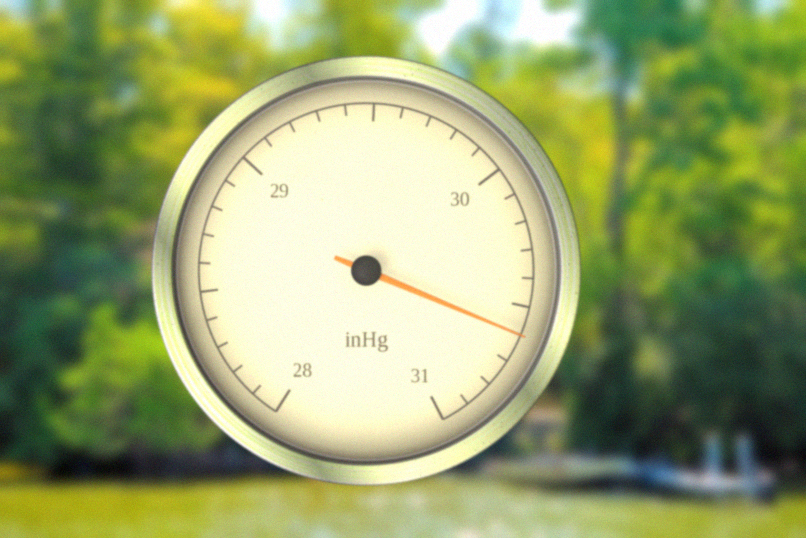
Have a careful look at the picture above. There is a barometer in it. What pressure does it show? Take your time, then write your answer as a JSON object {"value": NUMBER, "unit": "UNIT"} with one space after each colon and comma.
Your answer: {"value": 30.6, "unit": "inHg"}
